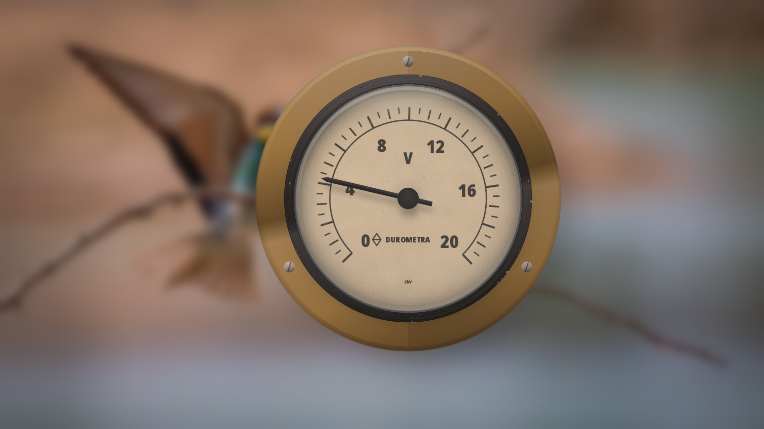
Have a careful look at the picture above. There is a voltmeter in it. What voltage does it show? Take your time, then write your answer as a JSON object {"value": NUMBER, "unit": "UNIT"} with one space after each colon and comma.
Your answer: {"value": 4.25, "unit": "V"}
